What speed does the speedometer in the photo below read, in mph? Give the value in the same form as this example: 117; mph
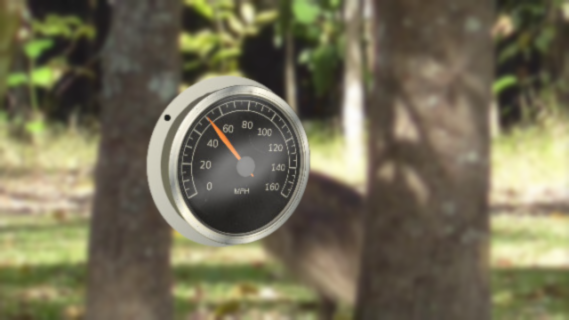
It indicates 50; mph
